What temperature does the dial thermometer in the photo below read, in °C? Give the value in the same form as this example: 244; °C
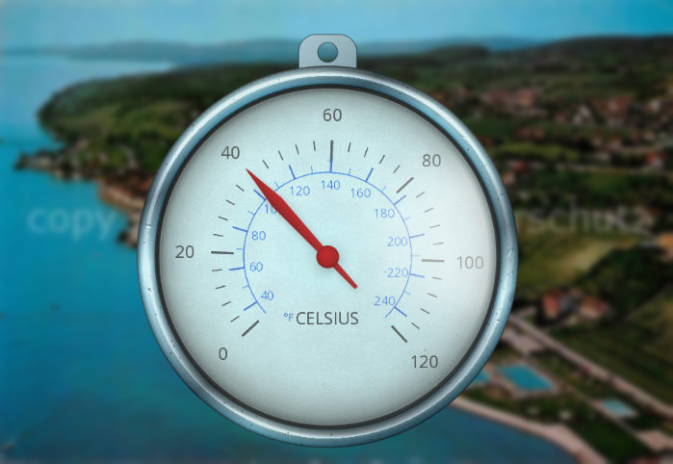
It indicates 40; °C
